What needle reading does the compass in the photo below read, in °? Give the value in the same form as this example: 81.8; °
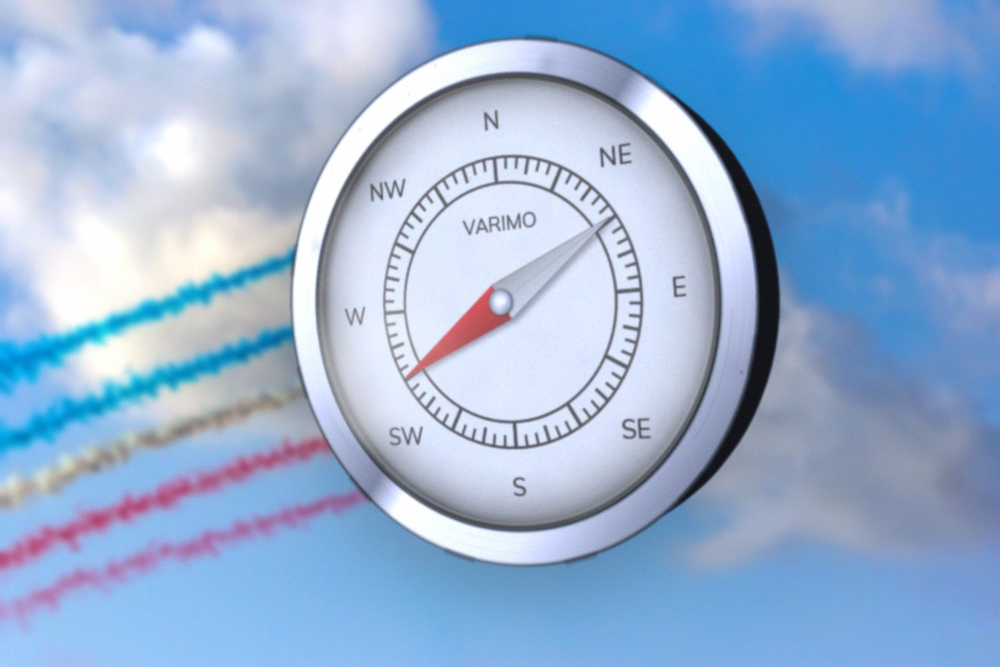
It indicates 240; °
